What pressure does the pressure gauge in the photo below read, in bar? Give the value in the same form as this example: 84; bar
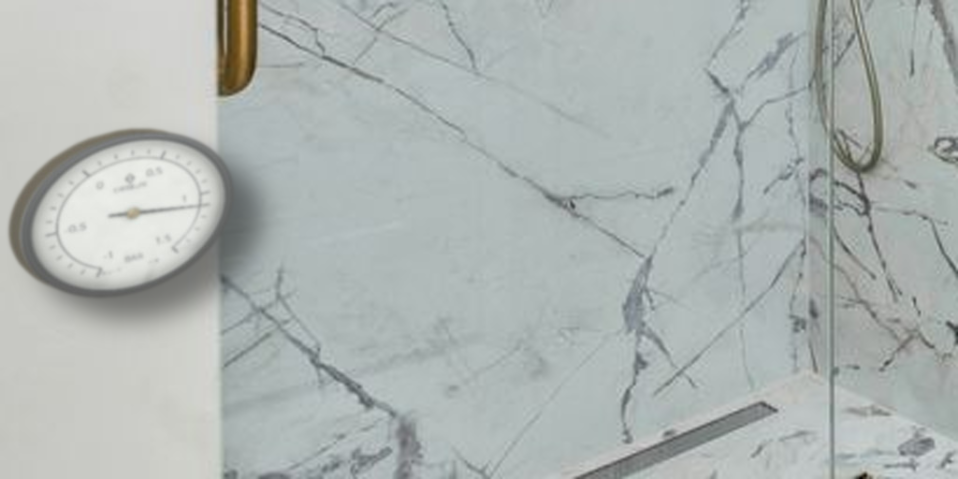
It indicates 1.1; bar
